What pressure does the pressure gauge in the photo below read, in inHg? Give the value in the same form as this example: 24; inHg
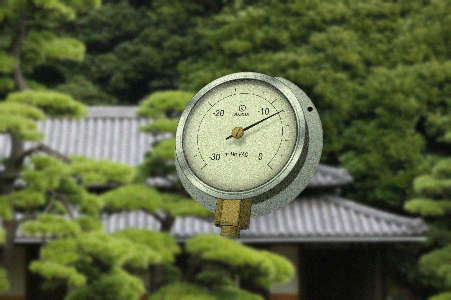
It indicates -8; inHg
